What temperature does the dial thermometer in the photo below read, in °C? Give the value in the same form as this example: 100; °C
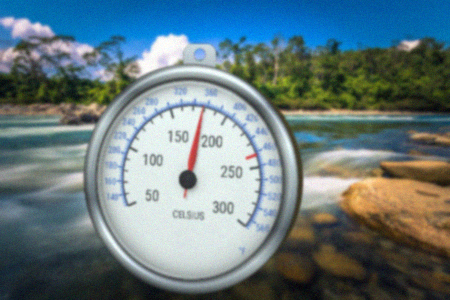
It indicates 180; °C
